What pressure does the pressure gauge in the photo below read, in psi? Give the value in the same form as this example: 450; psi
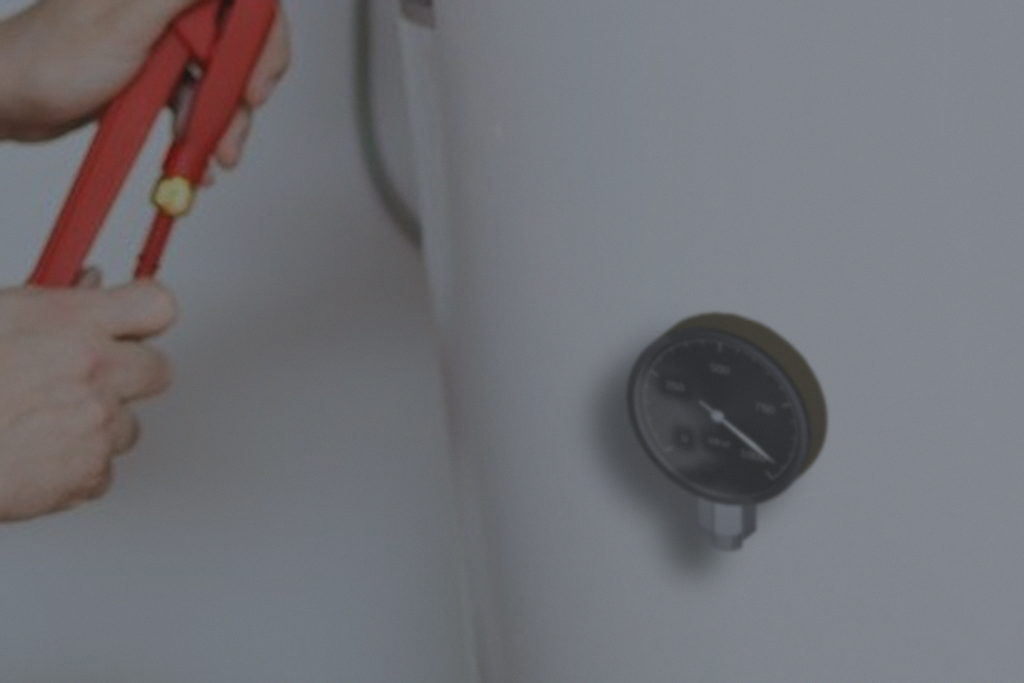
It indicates 950; psi
